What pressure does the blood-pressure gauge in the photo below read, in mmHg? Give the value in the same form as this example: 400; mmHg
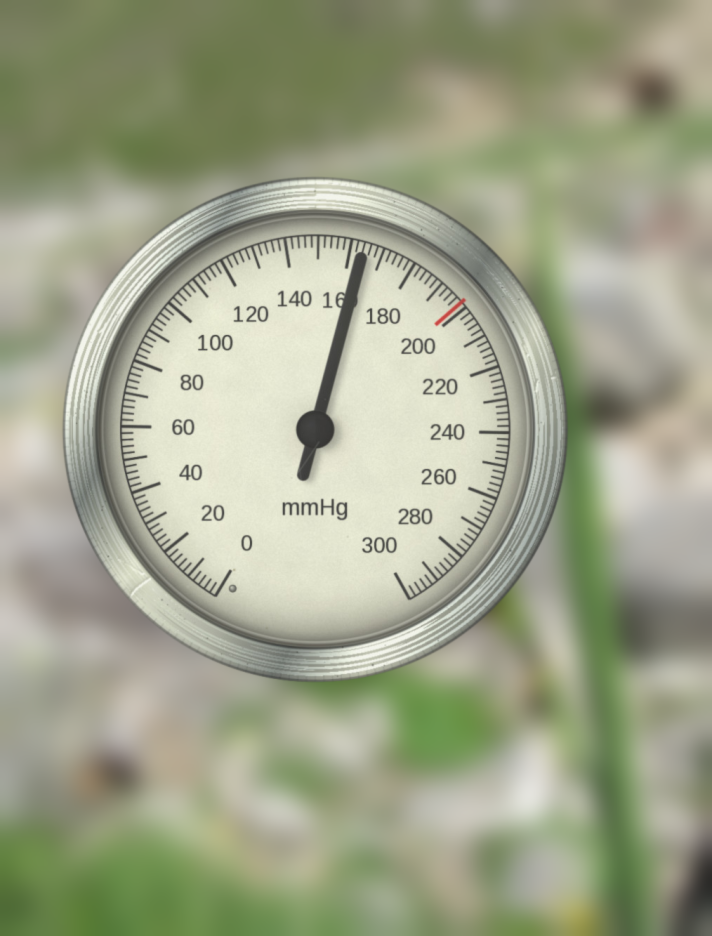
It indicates 164; mmHg
